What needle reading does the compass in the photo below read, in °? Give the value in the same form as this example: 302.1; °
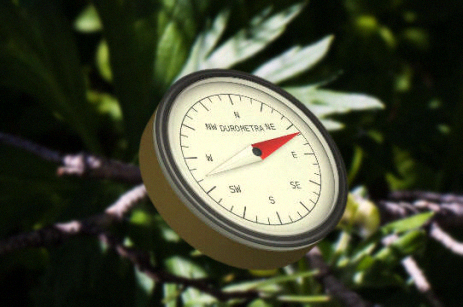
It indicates 70; °
